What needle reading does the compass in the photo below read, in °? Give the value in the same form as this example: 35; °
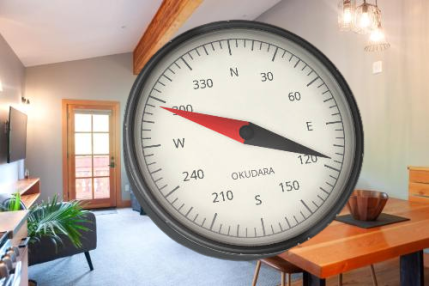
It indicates 295; °
